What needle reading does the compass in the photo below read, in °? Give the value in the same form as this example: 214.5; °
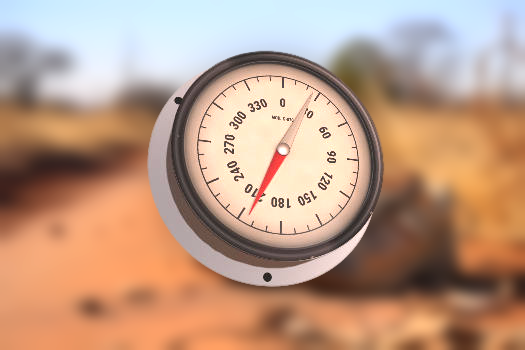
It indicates 205; °
